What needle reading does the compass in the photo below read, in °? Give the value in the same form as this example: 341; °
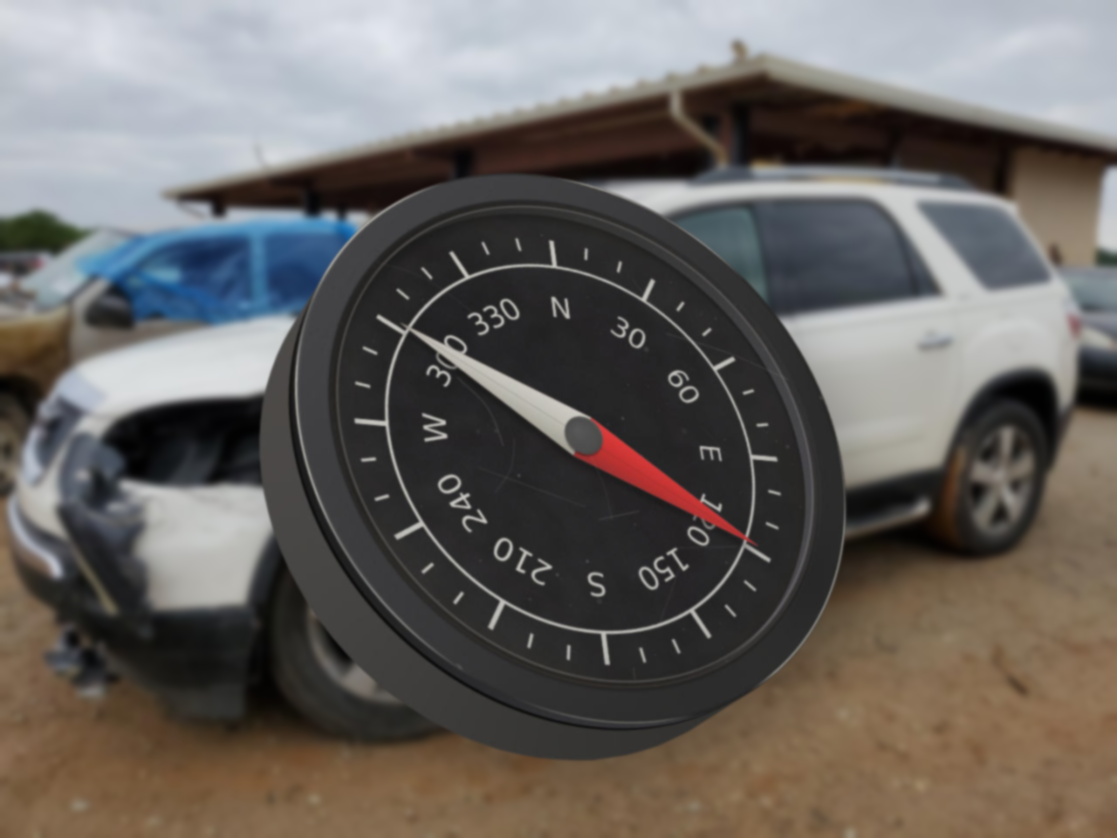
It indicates 120; °
